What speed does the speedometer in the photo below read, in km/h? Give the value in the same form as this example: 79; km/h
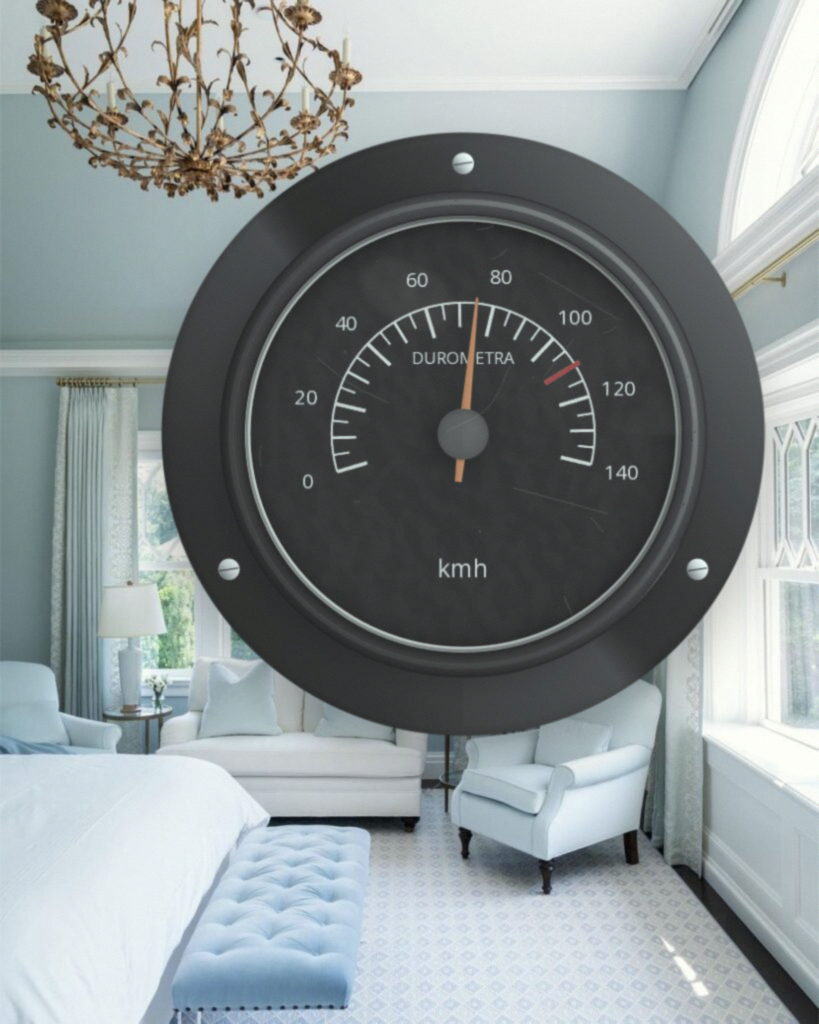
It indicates 75; km/h
